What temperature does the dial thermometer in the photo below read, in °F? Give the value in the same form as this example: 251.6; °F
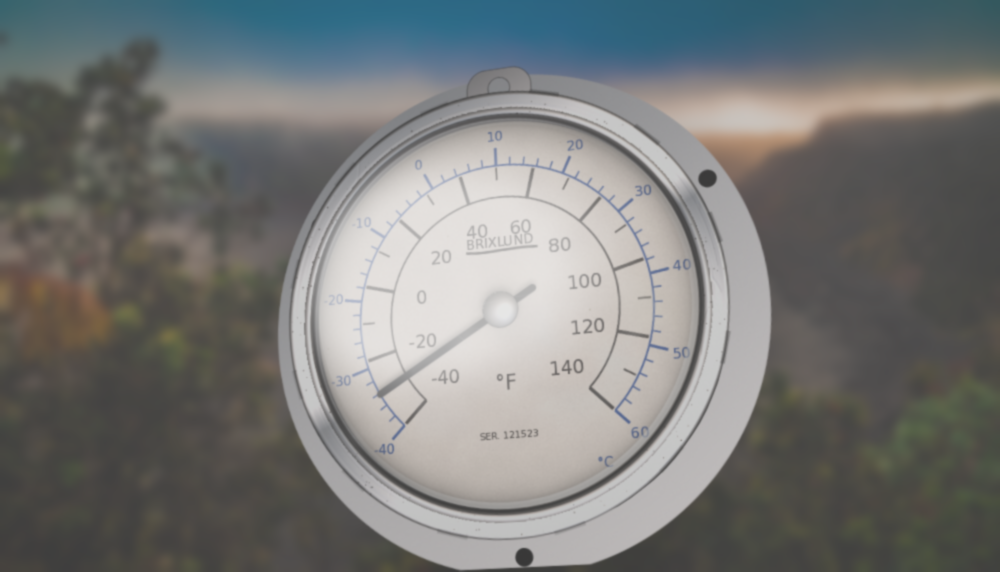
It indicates -30; °F
